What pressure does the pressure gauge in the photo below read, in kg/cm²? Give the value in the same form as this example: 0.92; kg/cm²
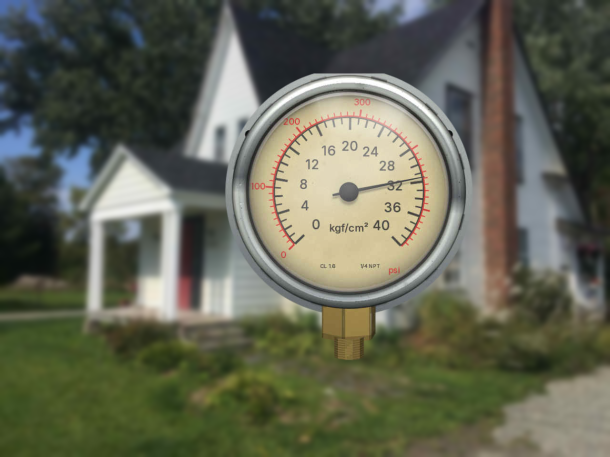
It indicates 31.5; kg/cm²
